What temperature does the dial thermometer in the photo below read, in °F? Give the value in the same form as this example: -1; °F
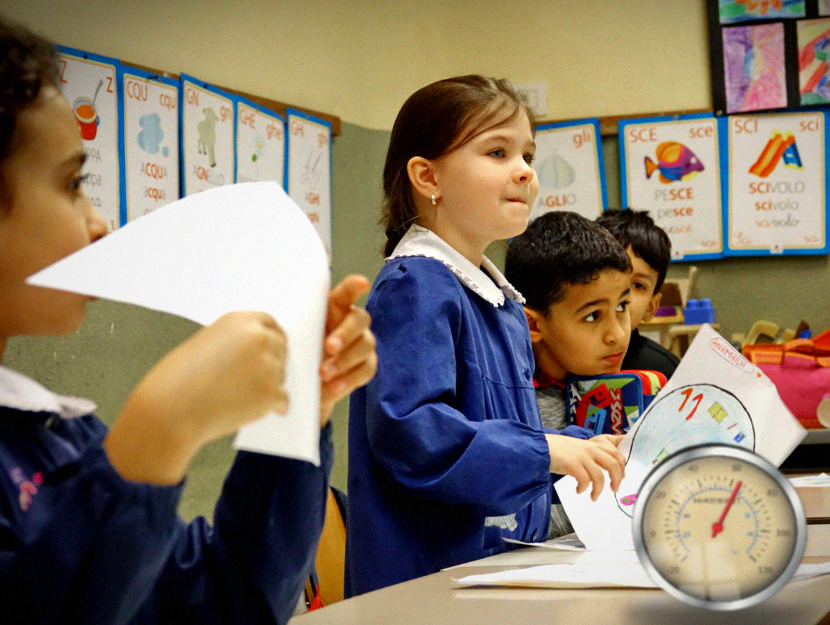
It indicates 64; °F
